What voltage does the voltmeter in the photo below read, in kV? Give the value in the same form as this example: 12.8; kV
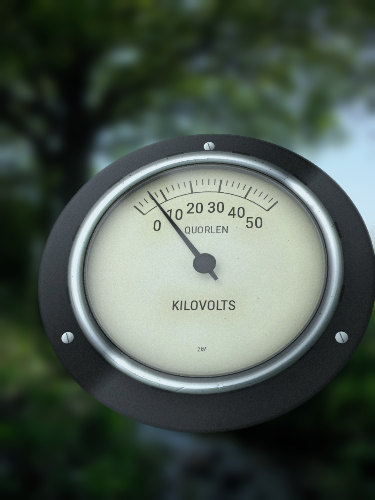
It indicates 6; kV
